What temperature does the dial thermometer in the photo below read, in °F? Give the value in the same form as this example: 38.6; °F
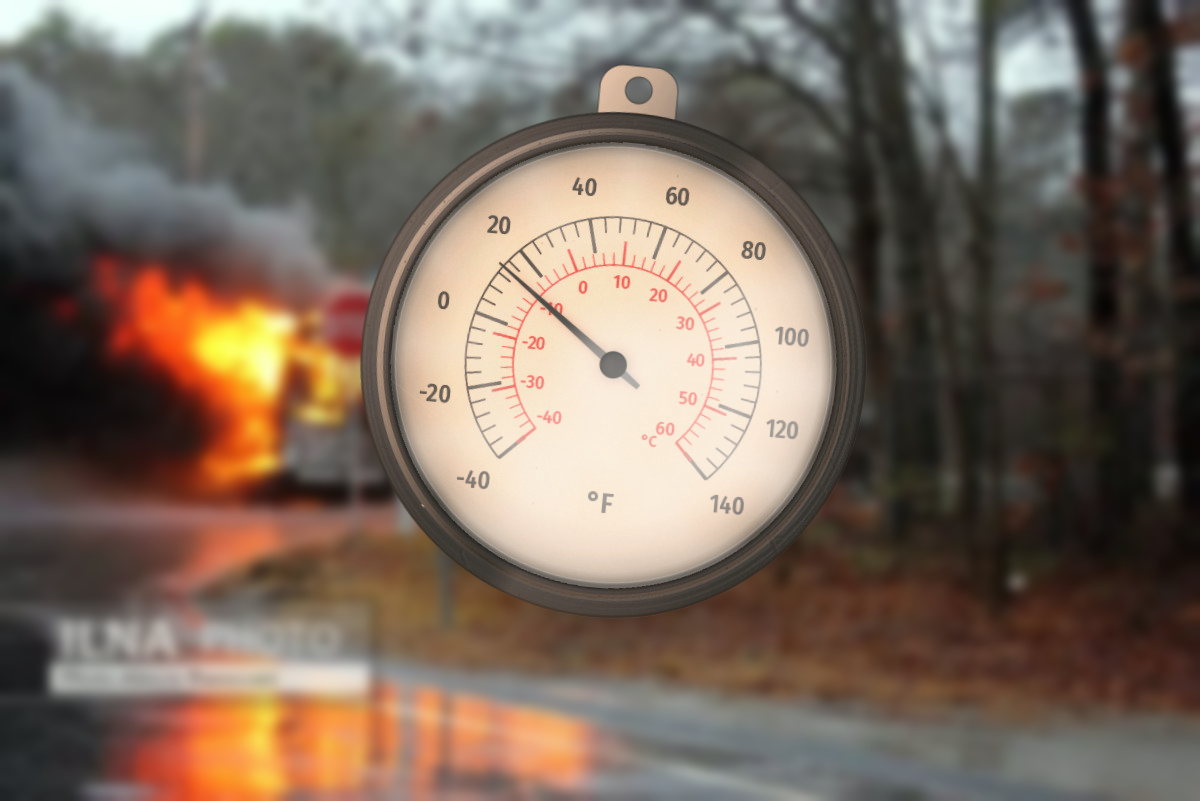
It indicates 14; °F
